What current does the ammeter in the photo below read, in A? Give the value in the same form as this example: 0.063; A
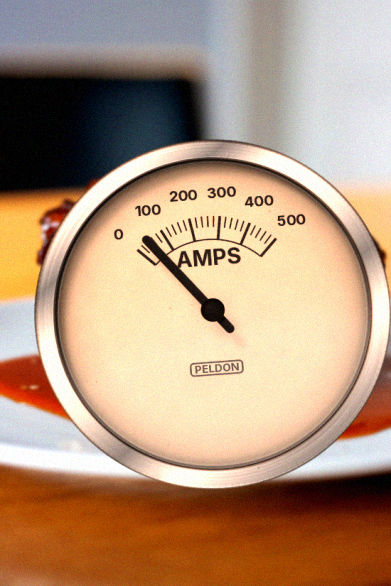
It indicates 40; A
